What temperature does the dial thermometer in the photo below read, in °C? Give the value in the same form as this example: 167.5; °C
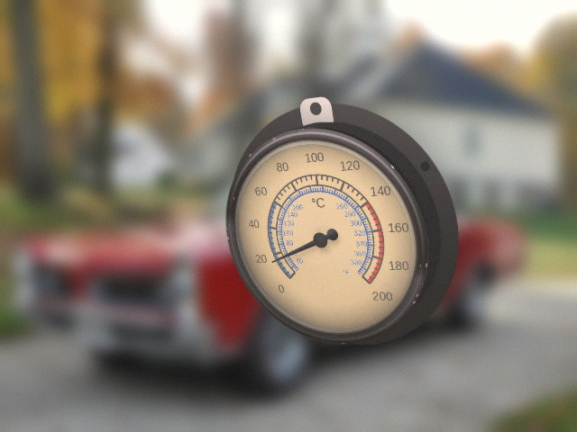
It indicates 16; °C
